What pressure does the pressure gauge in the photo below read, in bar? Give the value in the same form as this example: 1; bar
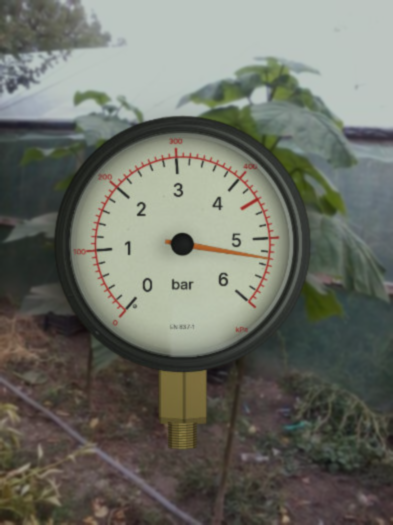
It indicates 5.3; bar
